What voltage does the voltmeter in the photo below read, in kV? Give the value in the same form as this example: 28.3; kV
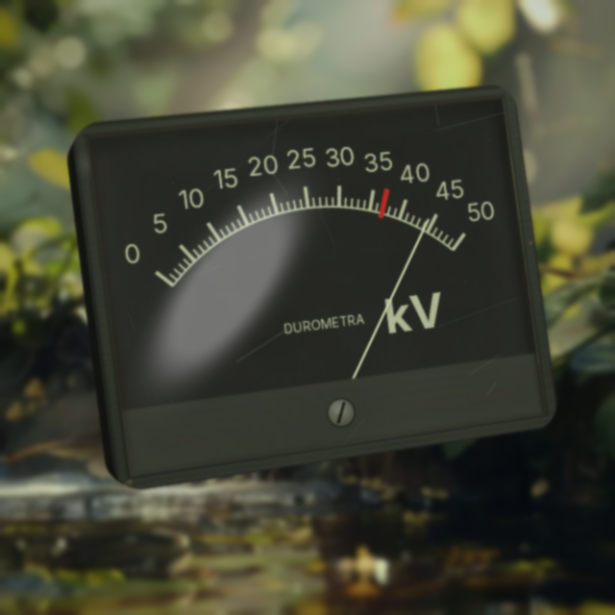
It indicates 44; kV
